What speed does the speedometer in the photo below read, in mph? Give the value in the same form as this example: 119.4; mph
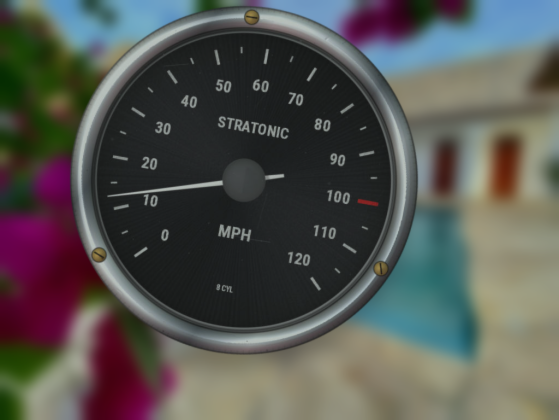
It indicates 12.5; mph
